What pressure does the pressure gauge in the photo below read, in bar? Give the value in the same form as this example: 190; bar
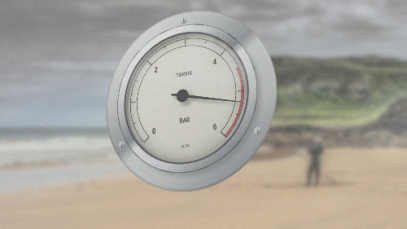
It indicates 5.25; bar
